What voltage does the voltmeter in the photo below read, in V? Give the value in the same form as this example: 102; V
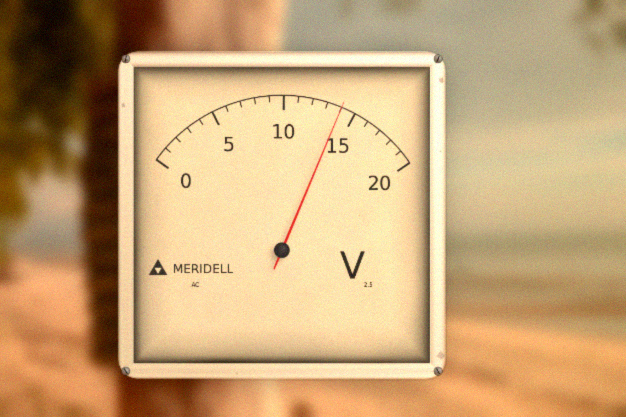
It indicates 14; V
